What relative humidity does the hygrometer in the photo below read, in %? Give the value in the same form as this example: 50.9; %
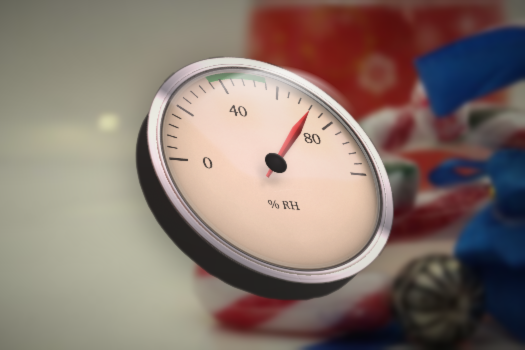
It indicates 72; %
